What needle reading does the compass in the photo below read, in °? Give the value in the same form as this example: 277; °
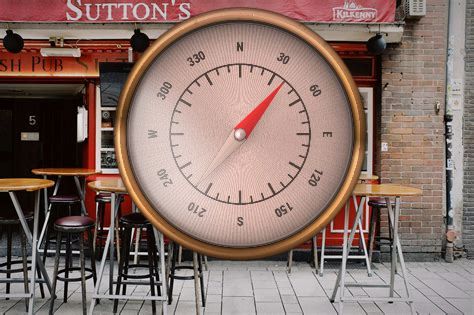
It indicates 40; °
